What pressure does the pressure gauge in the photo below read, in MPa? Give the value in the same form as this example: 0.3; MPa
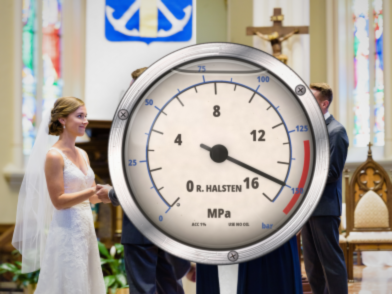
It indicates 15; MPa
